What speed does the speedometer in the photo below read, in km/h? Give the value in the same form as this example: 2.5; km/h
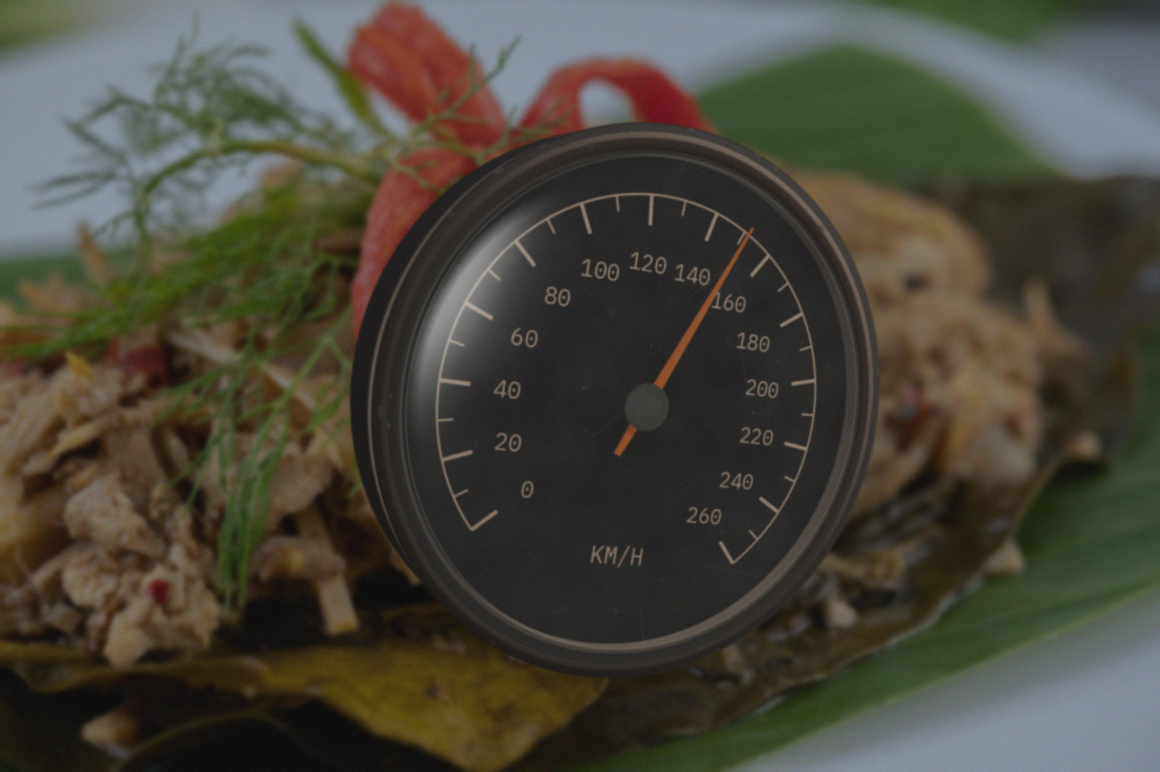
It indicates 150; km/h
